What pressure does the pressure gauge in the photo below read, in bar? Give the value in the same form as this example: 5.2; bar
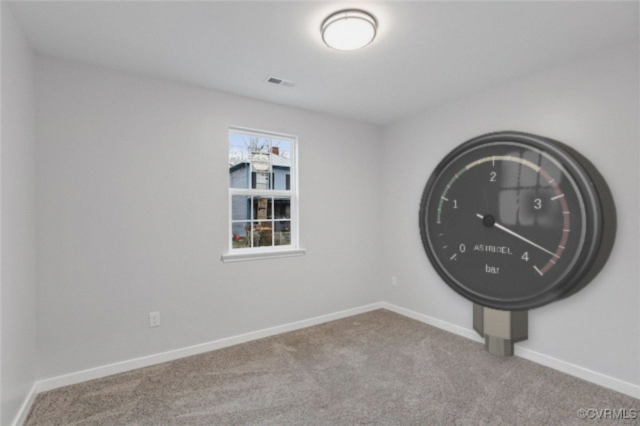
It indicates 3.7; bar
